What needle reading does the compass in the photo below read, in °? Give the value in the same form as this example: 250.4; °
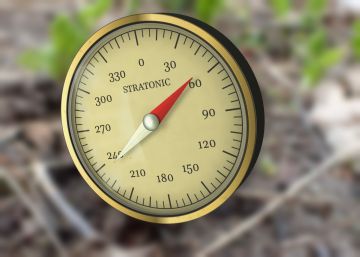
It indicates 55; °
